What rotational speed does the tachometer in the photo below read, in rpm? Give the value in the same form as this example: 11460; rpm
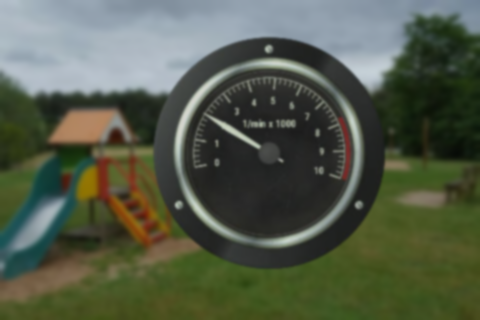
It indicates 2000; rpm
